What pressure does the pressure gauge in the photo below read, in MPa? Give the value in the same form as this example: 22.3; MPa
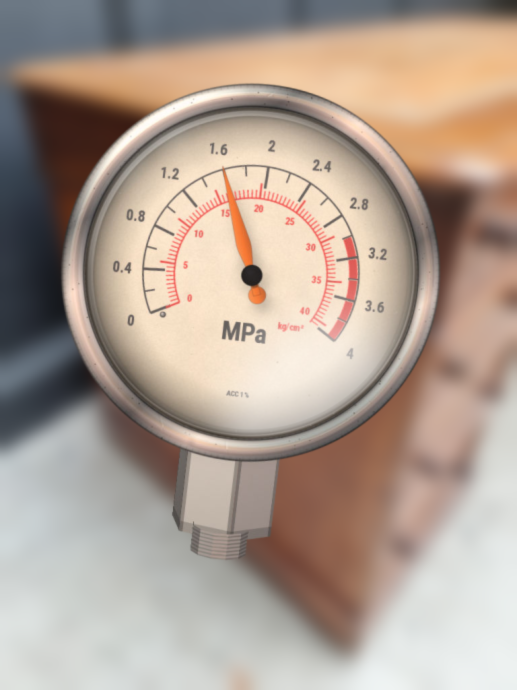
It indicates 1.6; MPa
